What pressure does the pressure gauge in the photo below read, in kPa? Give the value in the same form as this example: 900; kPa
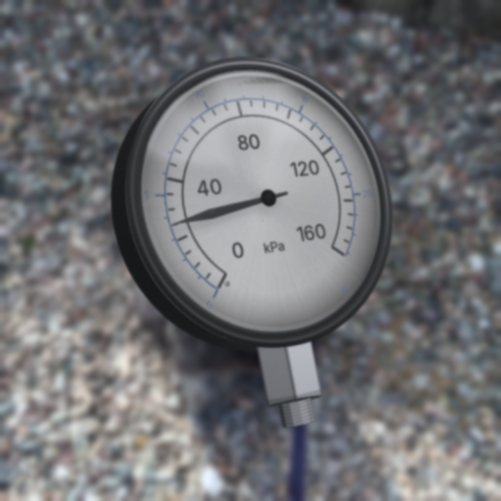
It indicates 25; kPa
